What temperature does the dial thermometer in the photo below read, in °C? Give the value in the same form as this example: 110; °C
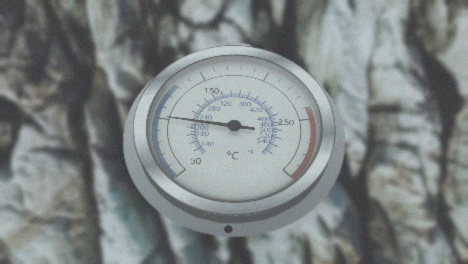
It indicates 100; °C
